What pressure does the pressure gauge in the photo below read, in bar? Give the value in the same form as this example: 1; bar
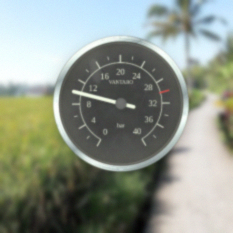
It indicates 10; bar
